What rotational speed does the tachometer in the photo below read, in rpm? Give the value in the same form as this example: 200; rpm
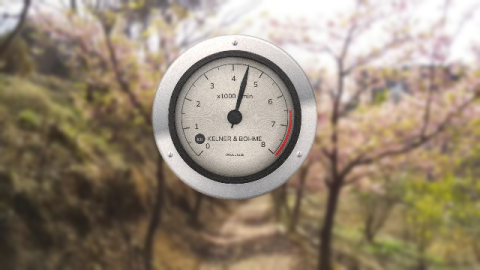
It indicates 4500; rpm
